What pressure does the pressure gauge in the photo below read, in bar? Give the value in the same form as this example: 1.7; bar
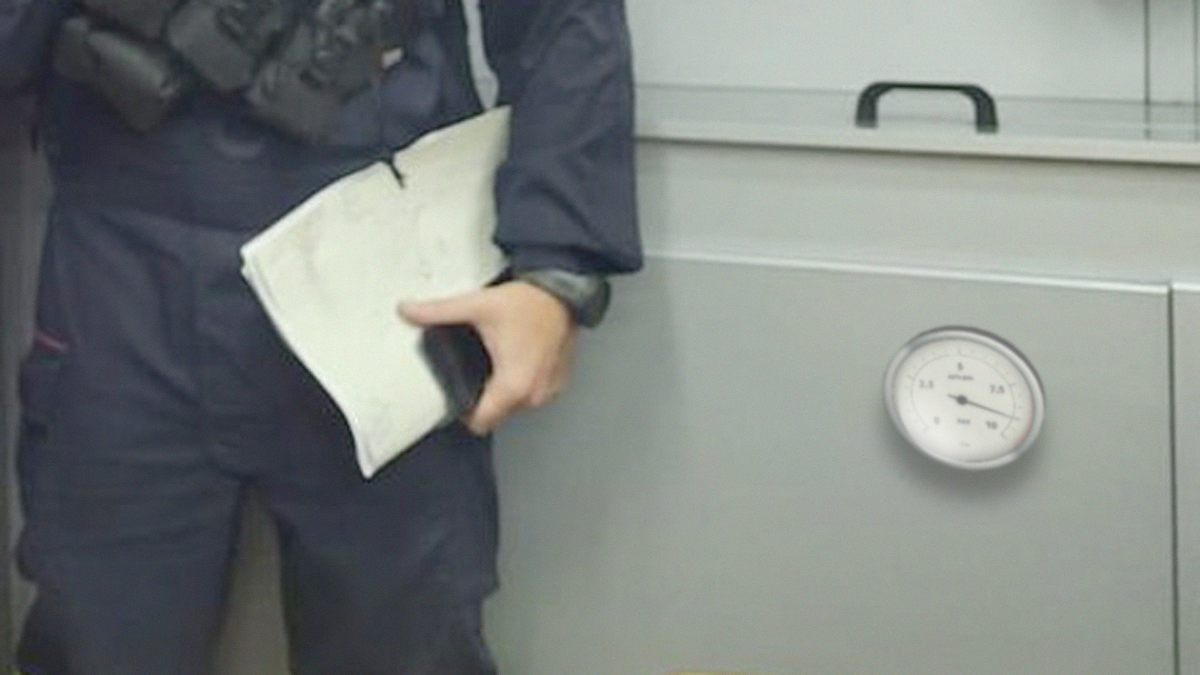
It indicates 9; bar
